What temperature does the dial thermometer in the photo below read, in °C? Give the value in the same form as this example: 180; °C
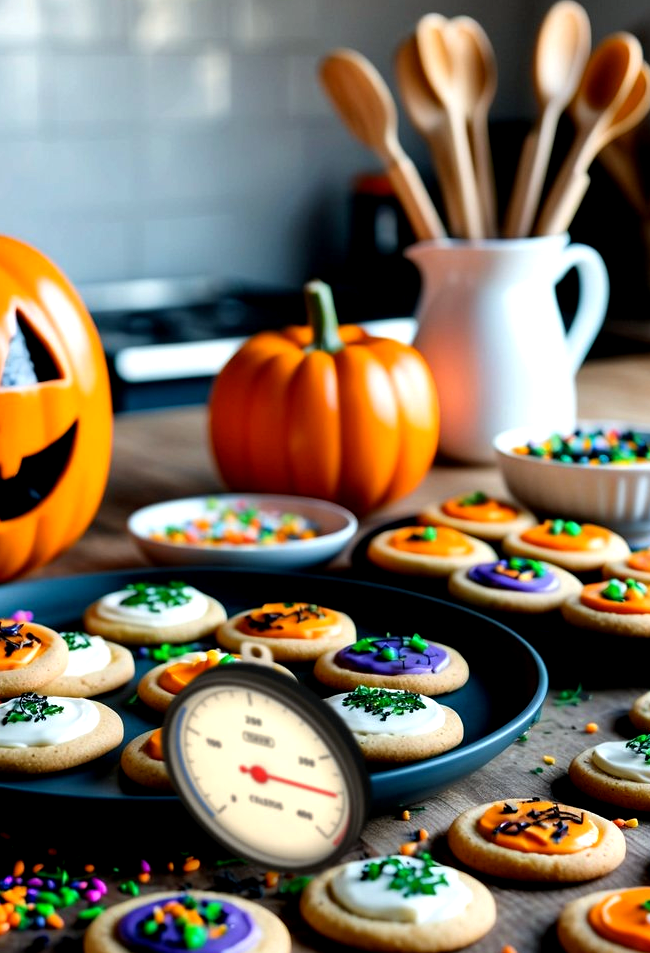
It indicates 340; °C
